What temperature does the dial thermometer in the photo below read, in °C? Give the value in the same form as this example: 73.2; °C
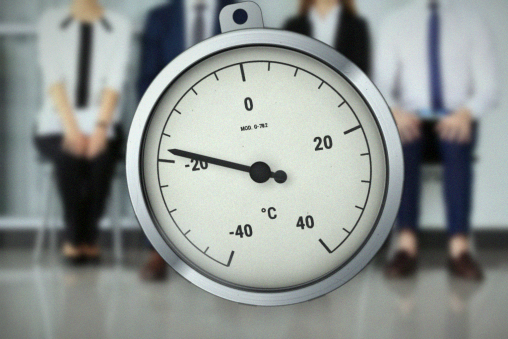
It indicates -18; °C
